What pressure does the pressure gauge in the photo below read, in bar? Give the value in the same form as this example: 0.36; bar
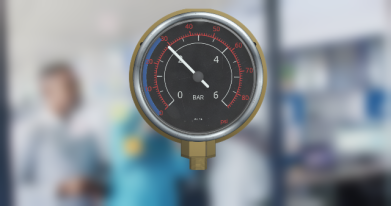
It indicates 2; bar
